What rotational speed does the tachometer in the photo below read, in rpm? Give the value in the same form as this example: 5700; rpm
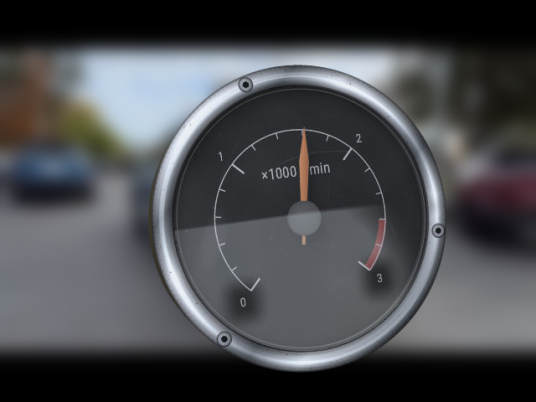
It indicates 1600; rpm
